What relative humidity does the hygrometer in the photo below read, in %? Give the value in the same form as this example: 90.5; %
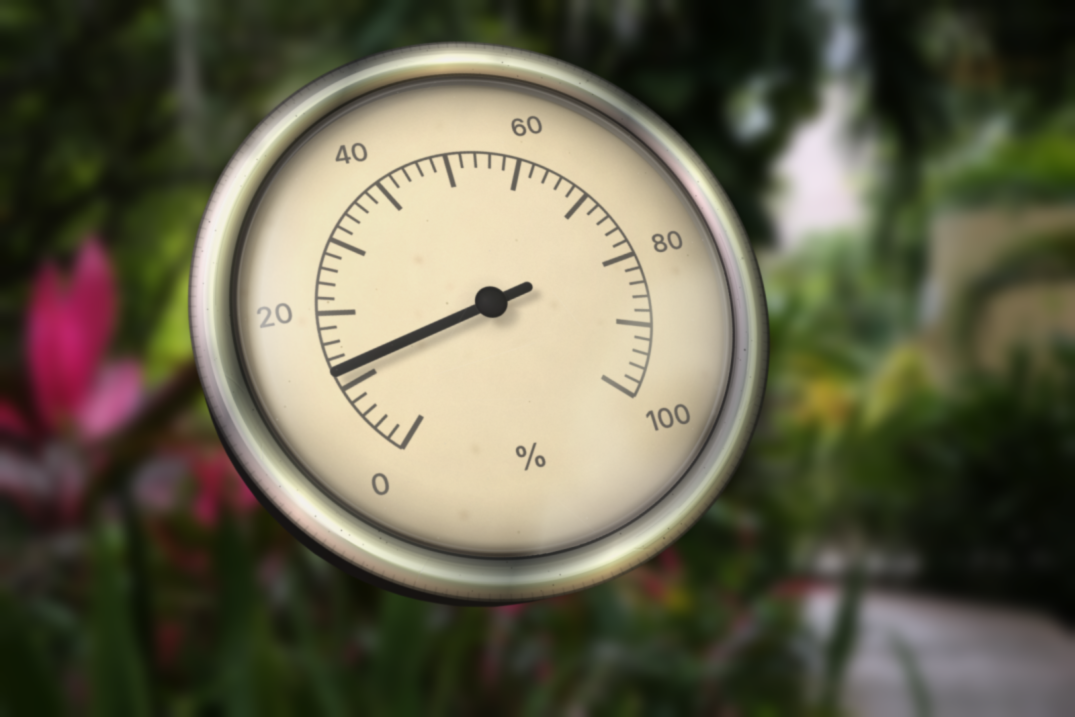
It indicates 12; %
